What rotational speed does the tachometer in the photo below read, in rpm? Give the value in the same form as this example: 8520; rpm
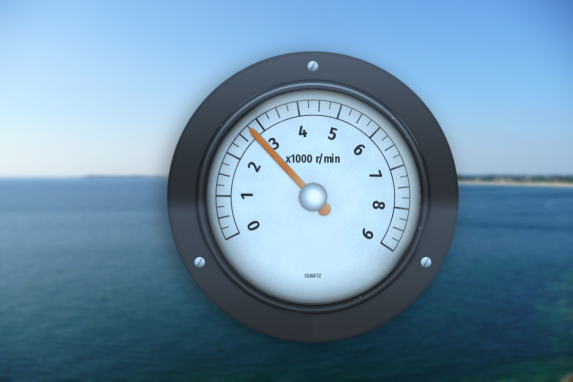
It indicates 2750; rpm
